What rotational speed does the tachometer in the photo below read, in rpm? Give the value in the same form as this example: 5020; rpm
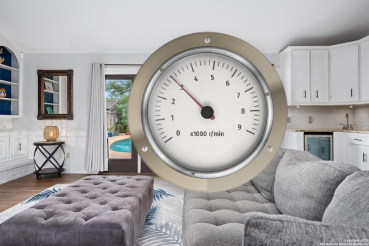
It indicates 3000; rpm
